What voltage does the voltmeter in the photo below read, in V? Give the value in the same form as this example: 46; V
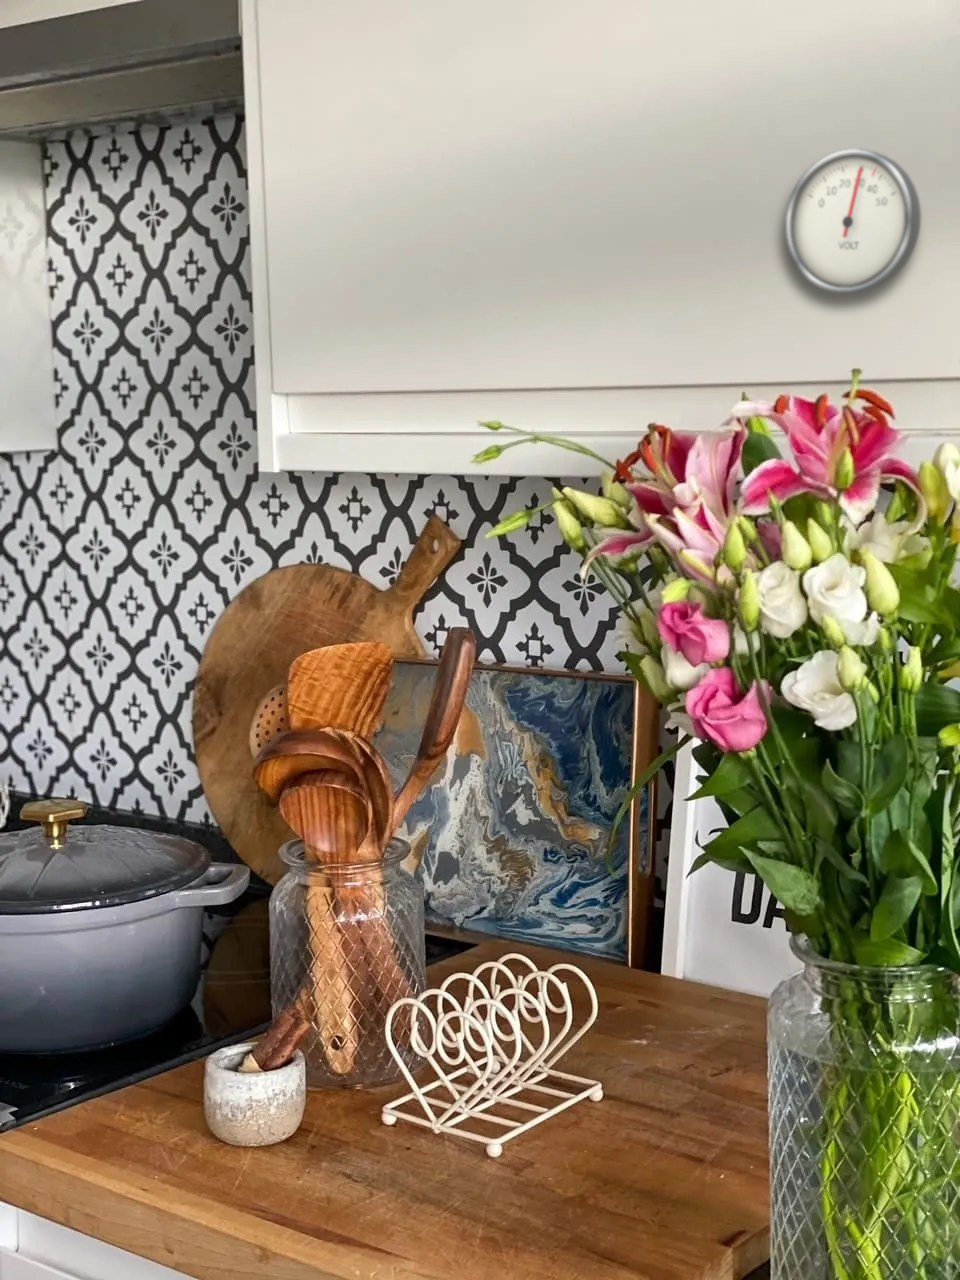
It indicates 30; V
